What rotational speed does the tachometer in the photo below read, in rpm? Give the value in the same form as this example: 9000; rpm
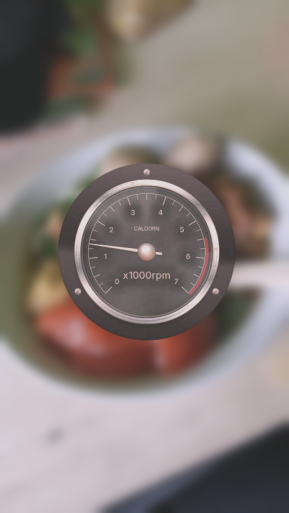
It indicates 1375; rpm
